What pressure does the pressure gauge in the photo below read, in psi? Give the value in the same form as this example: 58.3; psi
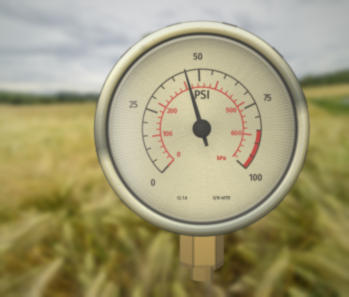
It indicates 45; psi
